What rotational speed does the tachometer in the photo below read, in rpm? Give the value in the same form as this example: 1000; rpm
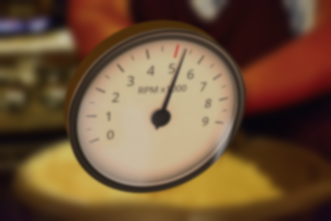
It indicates 5250; rpm
